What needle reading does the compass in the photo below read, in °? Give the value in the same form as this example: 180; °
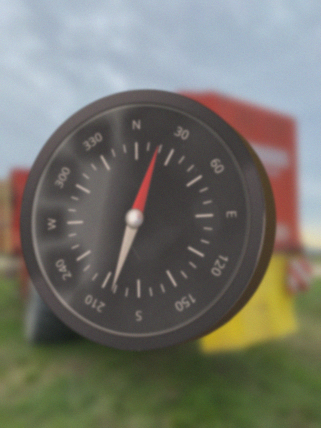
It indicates 20; °
